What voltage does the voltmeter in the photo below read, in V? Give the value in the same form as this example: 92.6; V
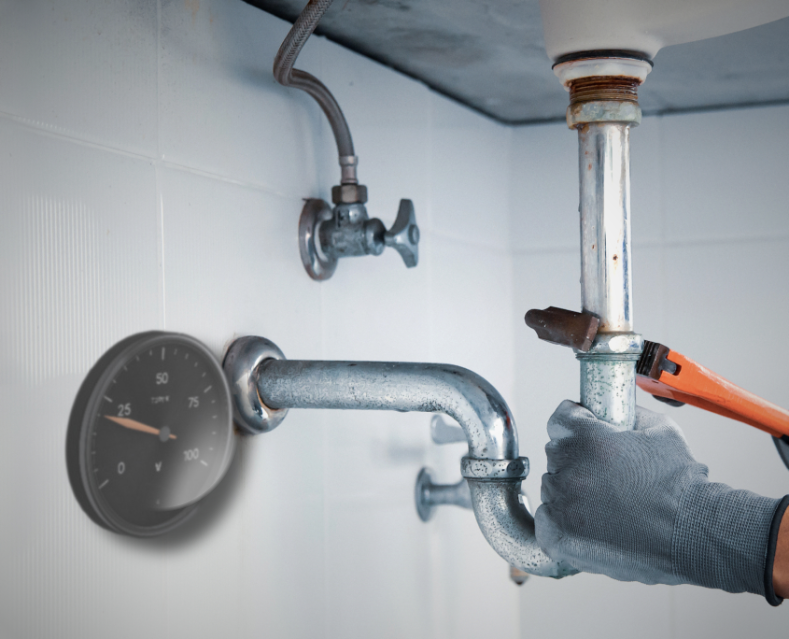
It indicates 20; V
